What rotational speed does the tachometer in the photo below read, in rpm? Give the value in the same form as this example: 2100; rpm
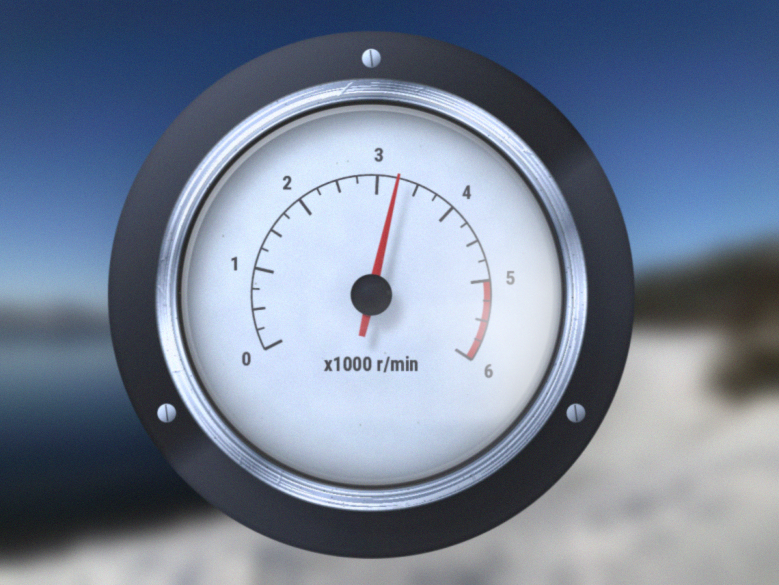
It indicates 3250; rpm
